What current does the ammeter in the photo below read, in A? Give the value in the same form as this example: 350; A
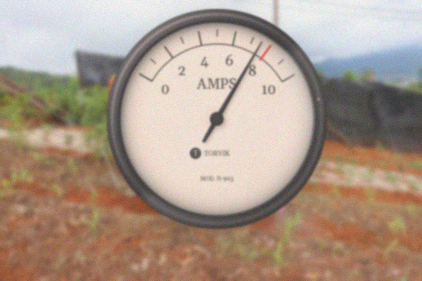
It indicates 7.5; A
